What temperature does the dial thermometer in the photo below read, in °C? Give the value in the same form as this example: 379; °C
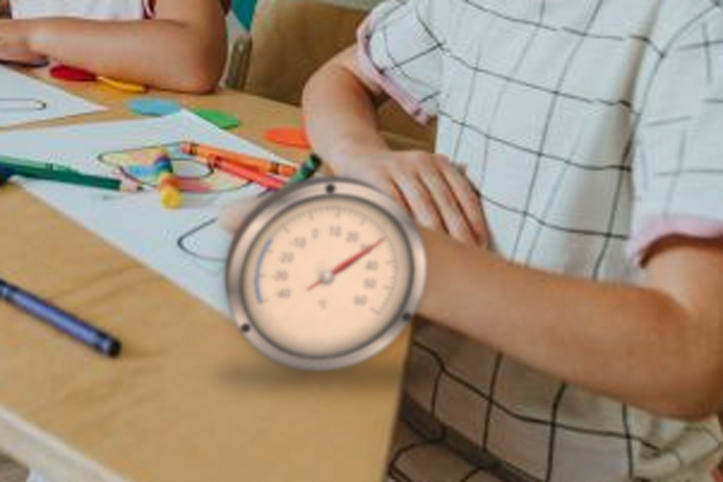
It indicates 30; °C
